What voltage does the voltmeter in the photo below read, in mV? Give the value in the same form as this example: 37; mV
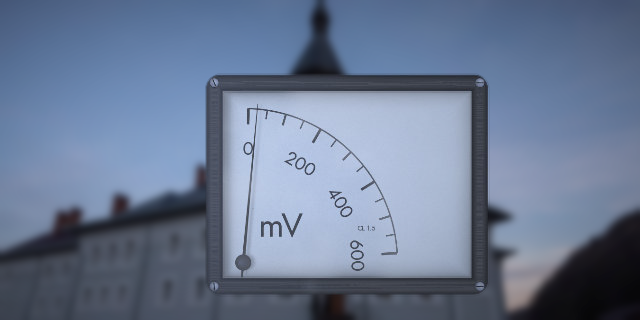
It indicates 25; mV
